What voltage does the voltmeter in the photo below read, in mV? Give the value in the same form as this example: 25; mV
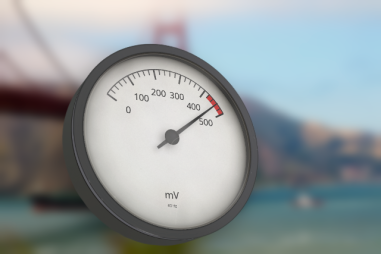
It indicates 460; mV
